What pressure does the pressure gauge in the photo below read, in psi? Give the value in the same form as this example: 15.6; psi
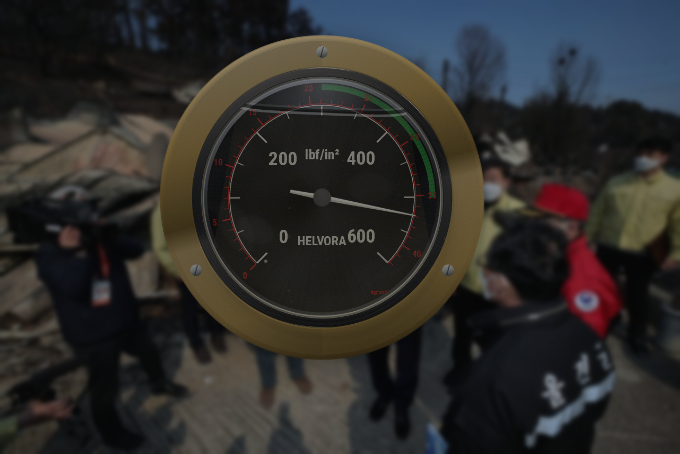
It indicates 525; psi
